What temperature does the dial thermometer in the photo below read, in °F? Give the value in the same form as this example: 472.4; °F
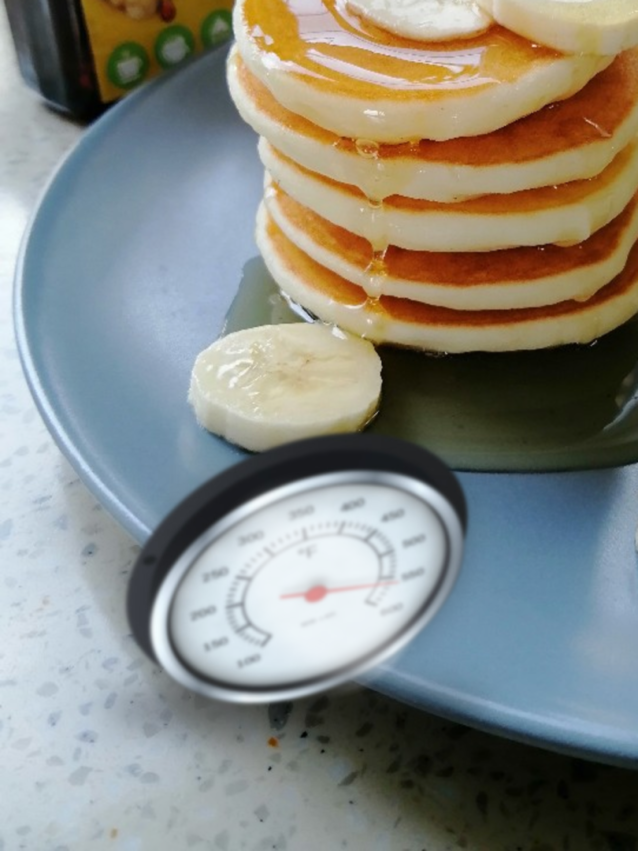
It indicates 550; °F
